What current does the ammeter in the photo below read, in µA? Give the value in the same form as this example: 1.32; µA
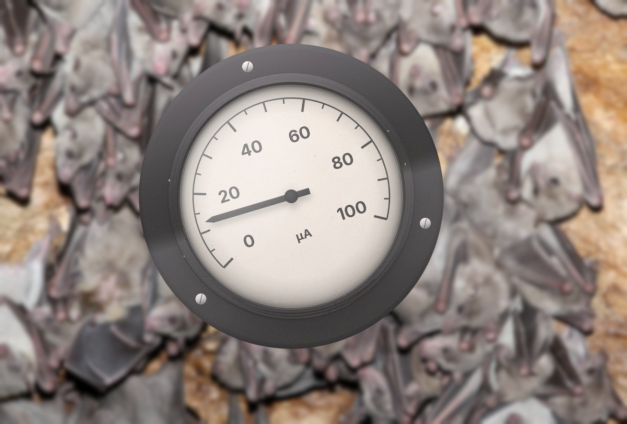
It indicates 12.5; µA
